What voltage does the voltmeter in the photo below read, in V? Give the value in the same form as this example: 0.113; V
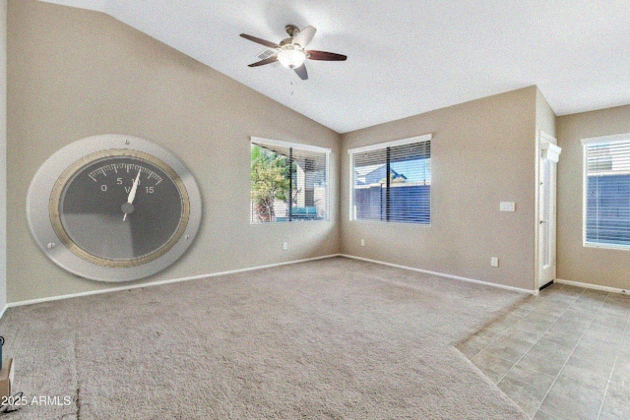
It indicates 10; V
